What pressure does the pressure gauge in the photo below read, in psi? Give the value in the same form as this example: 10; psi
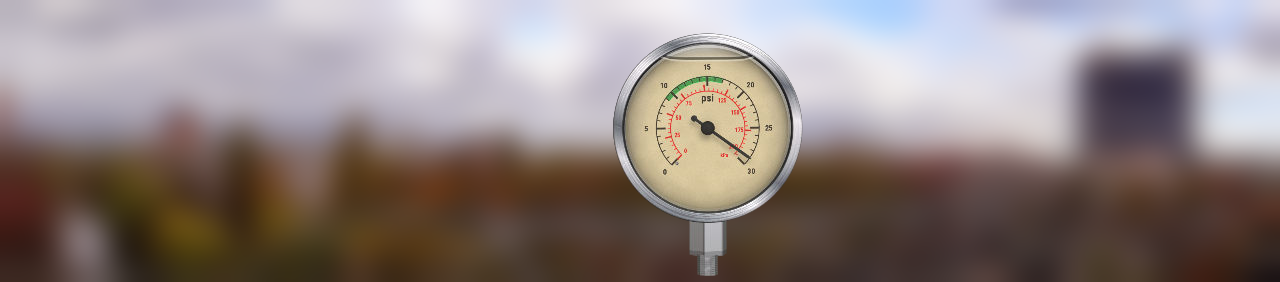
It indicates 29; psi
